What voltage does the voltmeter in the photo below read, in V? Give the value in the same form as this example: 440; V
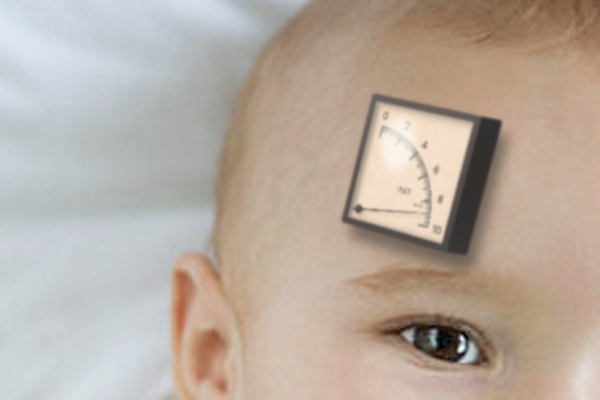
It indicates 9; V
